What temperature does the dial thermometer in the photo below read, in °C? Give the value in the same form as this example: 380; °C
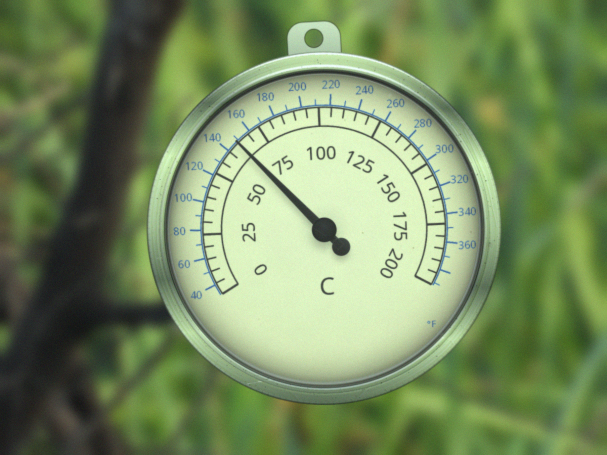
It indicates 65; °C
